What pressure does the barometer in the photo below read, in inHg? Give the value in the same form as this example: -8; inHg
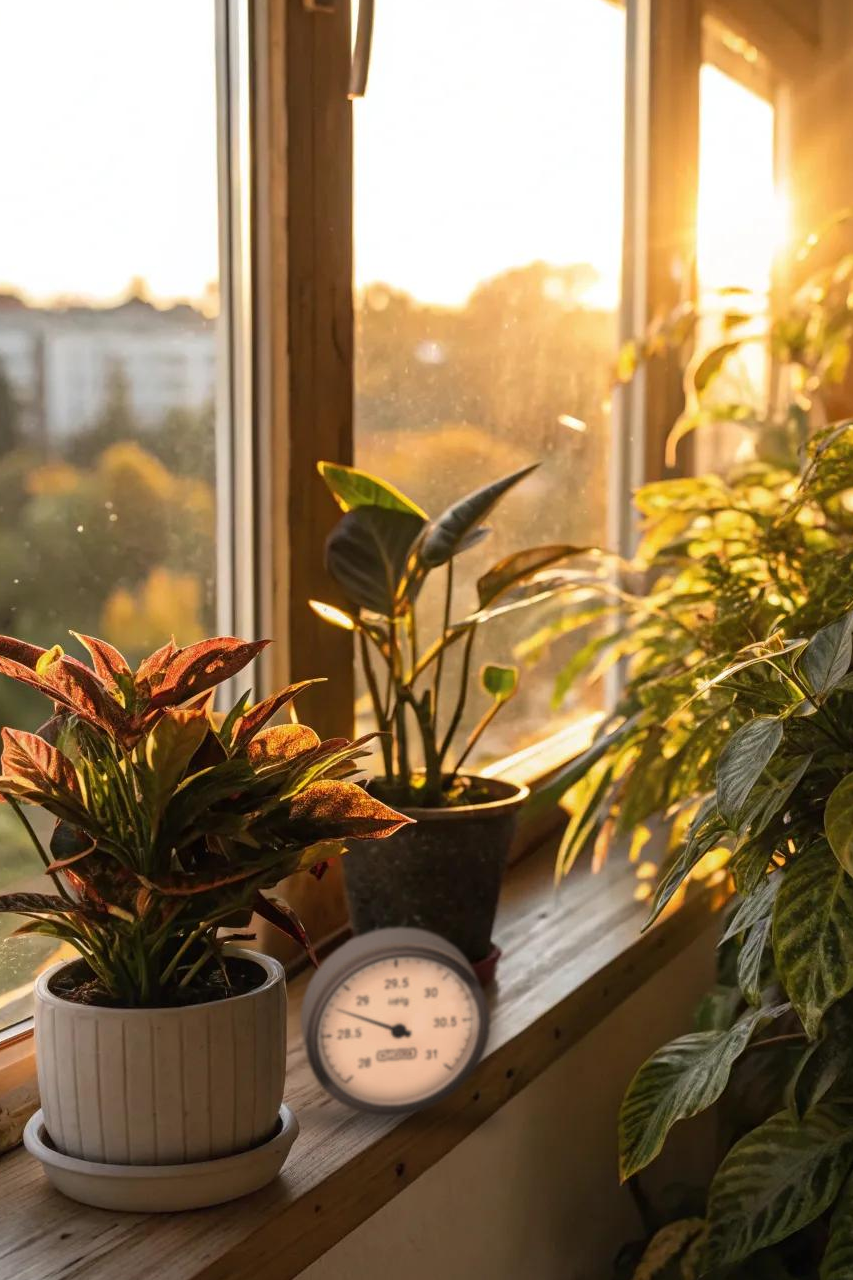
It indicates 28.8; inHg
